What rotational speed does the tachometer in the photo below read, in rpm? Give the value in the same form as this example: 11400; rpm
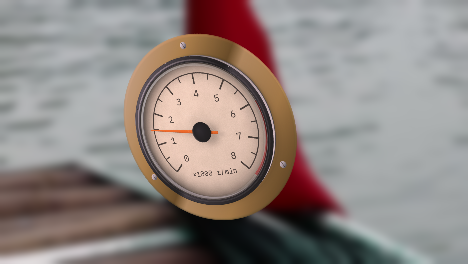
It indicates 1500; rpm
